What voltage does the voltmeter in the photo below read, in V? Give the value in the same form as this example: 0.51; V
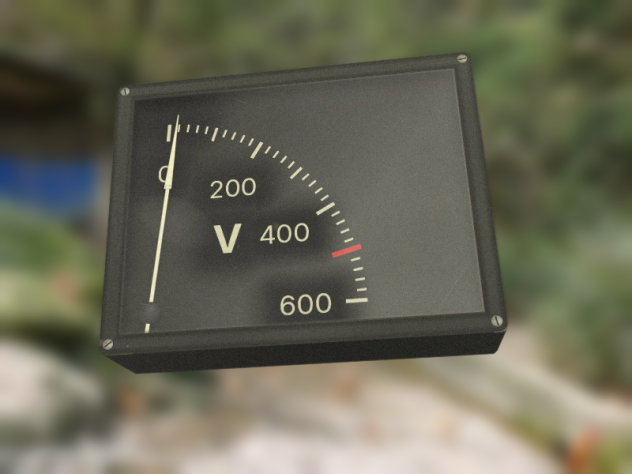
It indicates 20; V
